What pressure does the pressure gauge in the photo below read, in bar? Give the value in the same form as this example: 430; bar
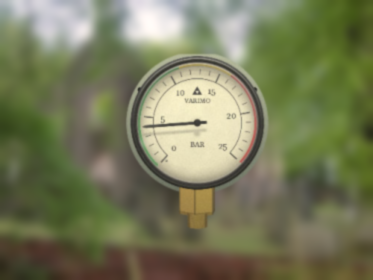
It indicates 4; bar
